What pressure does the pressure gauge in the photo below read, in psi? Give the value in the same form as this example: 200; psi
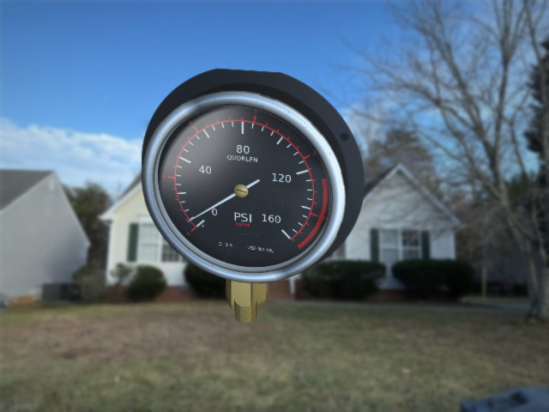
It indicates 5; psi
